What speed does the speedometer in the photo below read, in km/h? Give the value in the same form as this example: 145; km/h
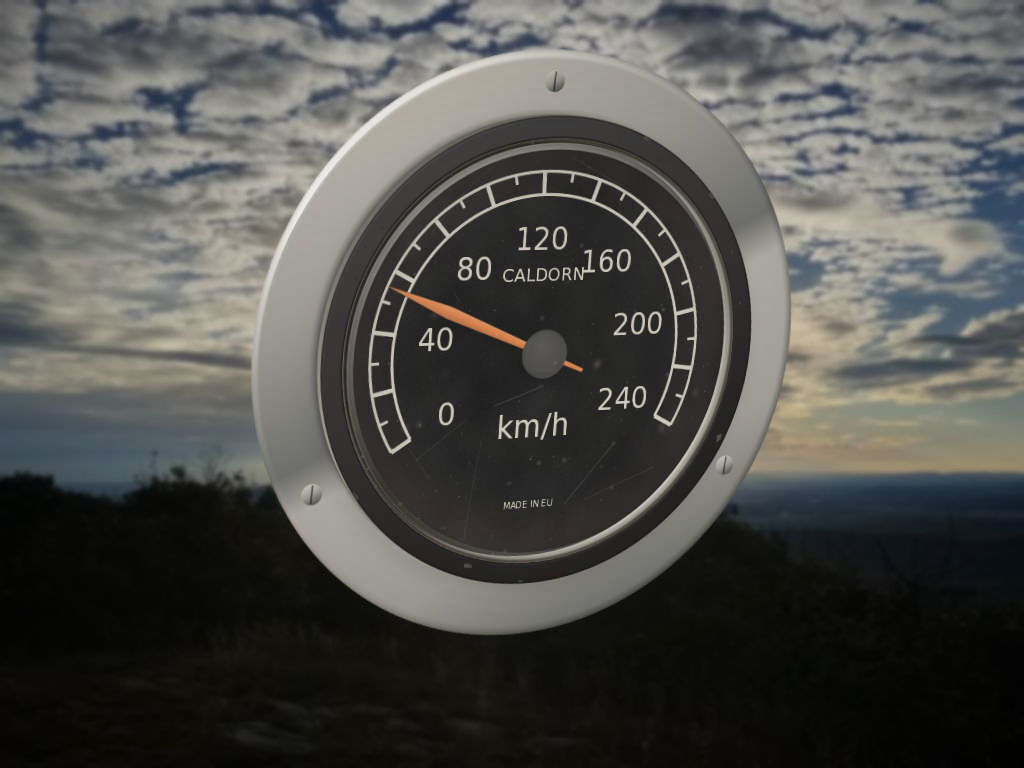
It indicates 55; km/h
